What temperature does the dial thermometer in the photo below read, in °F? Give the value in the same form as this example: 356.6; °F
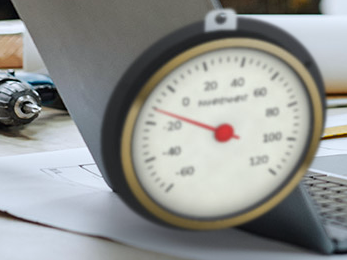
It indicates -12; °F
